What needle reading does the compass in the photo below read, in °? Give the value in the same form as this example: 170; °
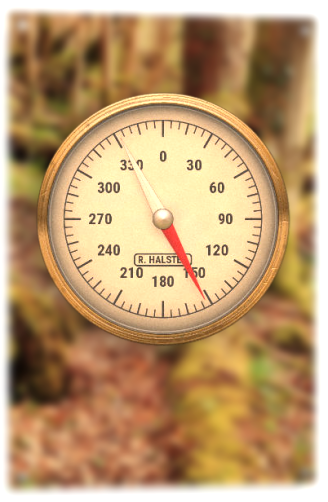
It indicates 152.5; °
